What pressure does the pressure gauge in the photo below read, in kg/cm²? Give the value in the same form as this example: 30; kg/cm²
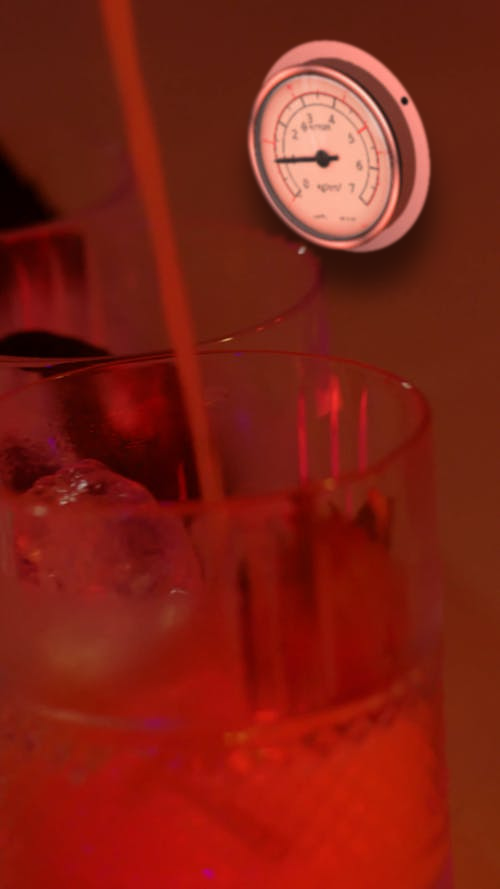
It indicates 1; kg/cm²
